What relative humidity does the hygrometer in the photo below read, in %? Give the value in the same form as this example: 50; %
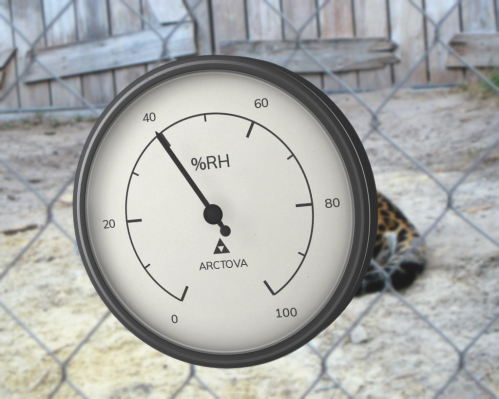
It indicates 40; %
